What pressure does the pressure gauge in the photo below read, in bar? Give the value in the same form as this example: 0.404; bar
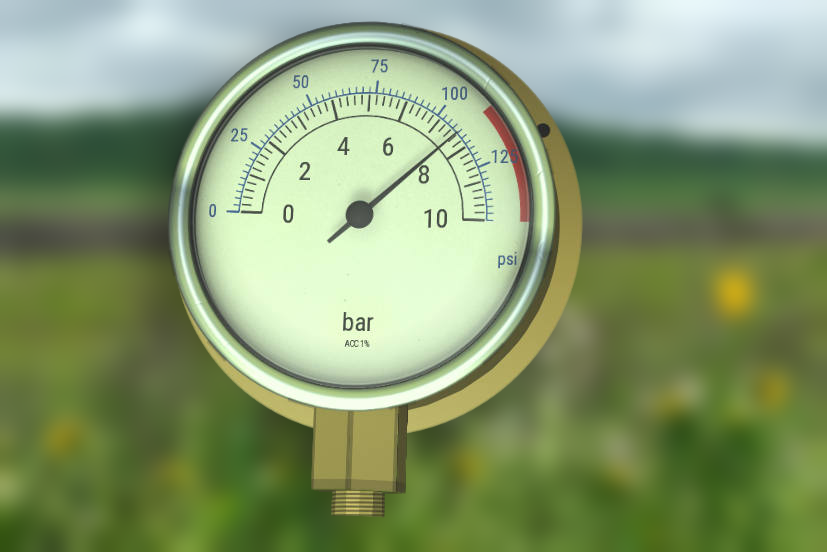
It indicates 7.6; bar
